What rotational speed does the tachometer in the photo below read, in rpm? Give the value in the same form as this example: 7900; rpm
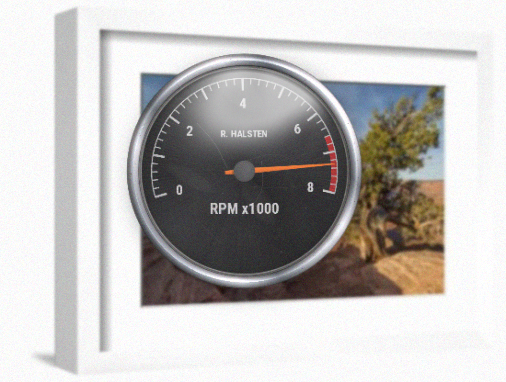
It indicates 7300; rpm
